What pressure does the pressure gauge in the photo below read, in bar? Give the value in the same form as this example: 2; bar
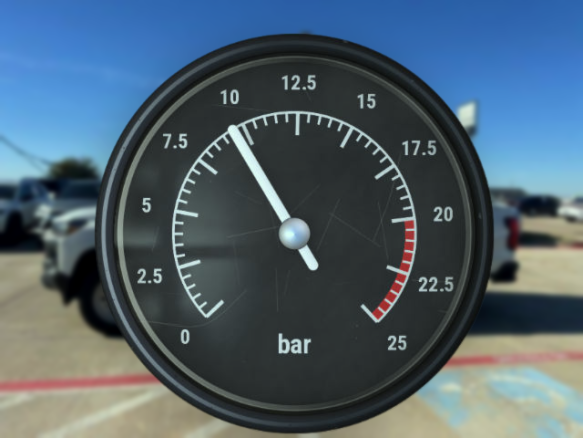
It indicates 9.5; bar
